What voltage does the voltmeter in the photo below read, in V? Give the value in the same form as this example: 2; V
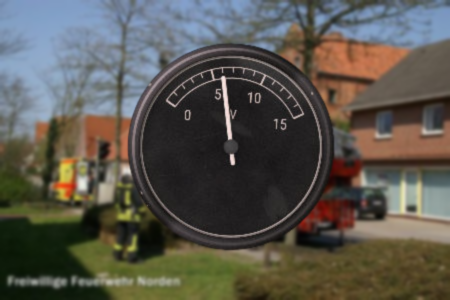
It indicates 6; V
